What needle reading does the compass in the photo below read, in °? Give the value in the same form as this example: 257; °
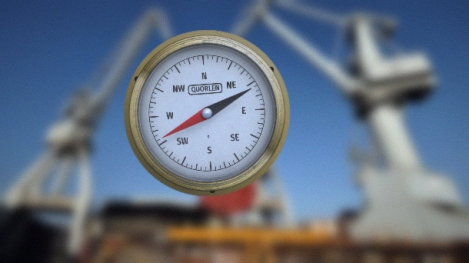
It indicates 245; °
